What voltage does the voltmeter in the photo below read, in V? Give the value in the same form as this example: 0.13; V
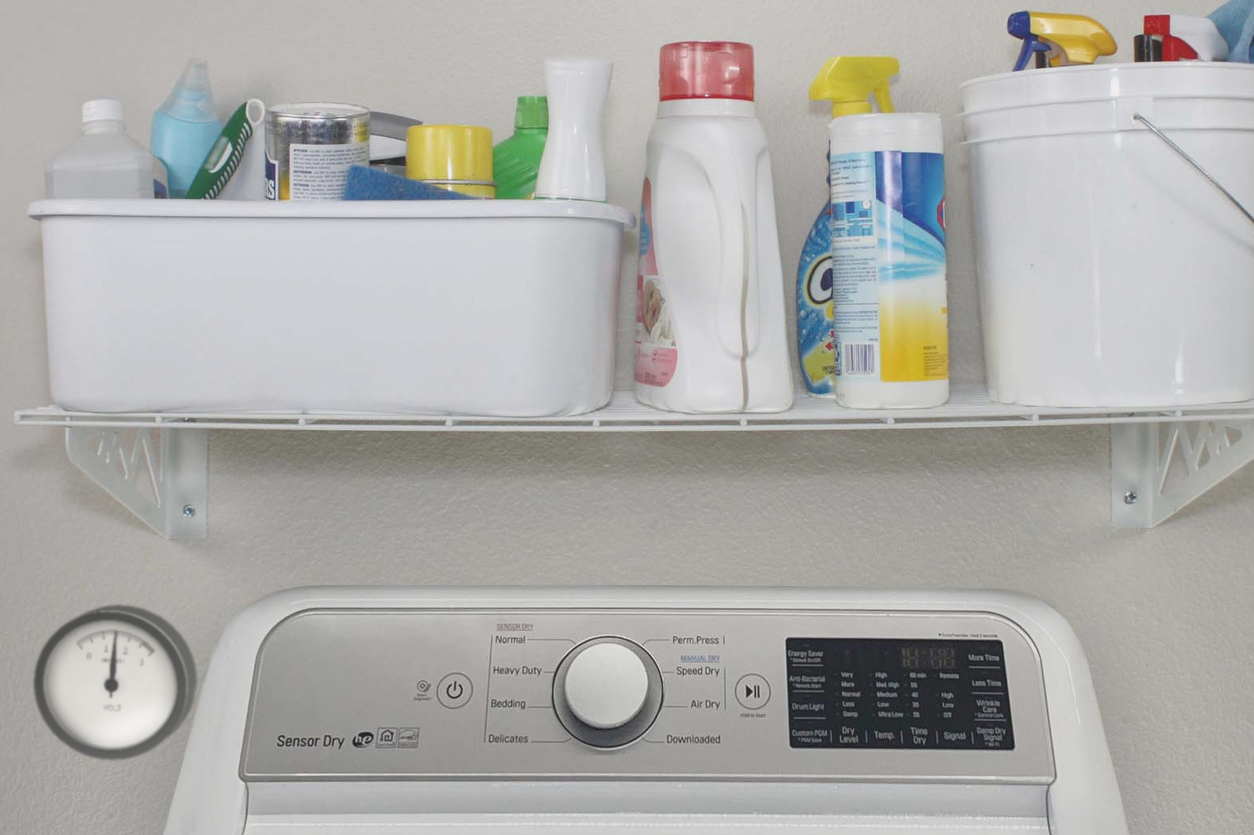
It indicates 1.5; V
